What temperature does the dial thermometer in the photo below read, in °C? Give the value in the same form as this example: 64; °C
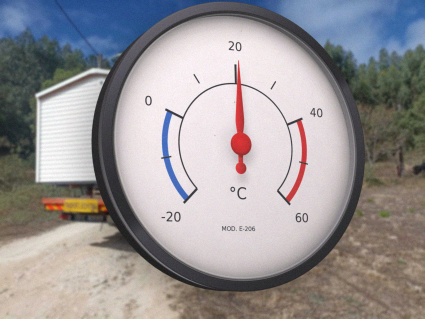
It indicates 20; °C
